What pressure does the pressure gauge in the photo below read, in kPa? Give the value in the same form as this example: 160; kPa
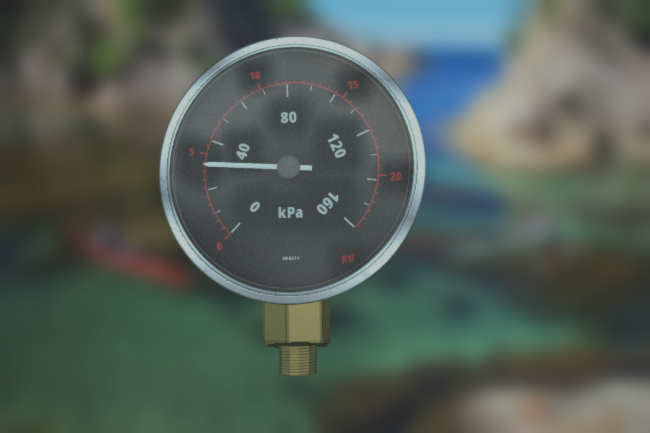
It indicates 30; kPa
